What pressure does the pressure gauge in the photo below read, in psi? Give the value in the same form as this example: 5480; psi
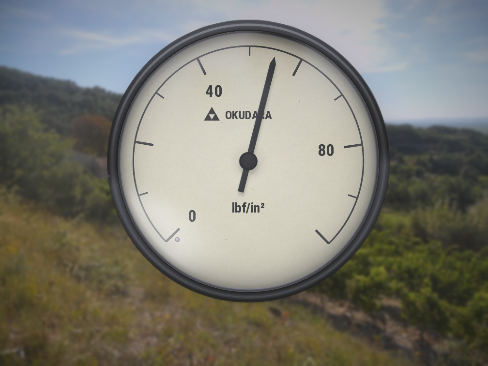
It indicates 55; psi
